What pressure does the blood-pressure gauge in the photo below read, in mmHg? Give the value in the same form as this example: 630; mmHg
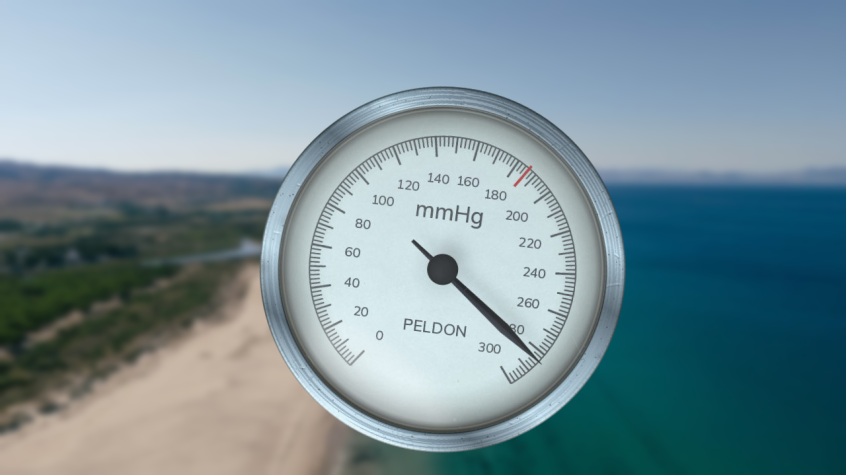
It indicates 284; mmHg
